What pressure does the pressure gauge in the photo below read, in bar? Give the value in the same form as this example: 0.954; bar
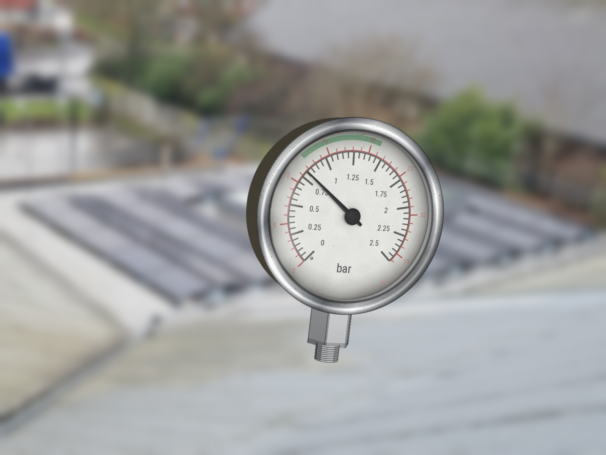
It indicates 0.8; bar
